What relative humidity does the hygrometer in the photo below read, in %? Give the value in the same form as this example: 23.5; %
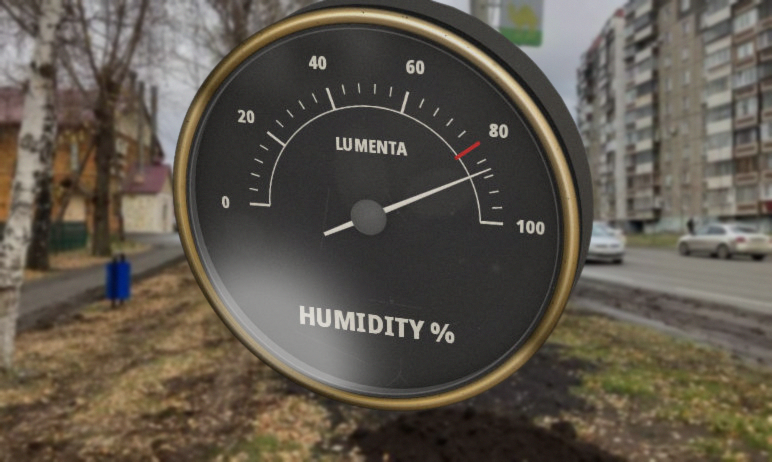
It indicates 86; %
